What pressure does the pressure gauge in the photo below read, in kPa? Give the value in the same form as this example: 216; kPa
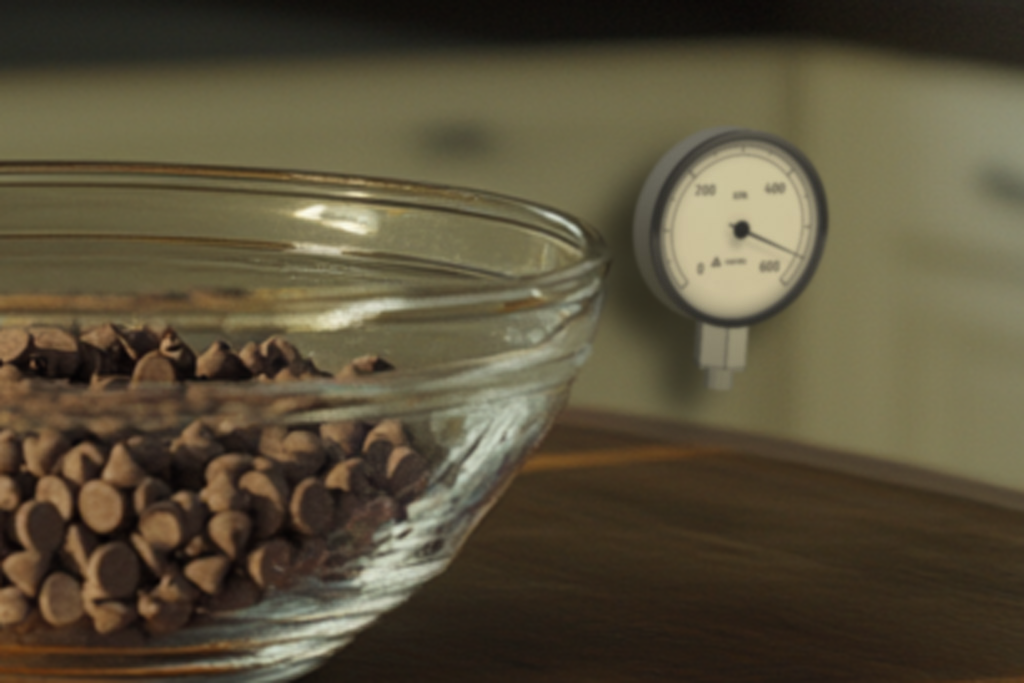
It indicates 550; kPa
